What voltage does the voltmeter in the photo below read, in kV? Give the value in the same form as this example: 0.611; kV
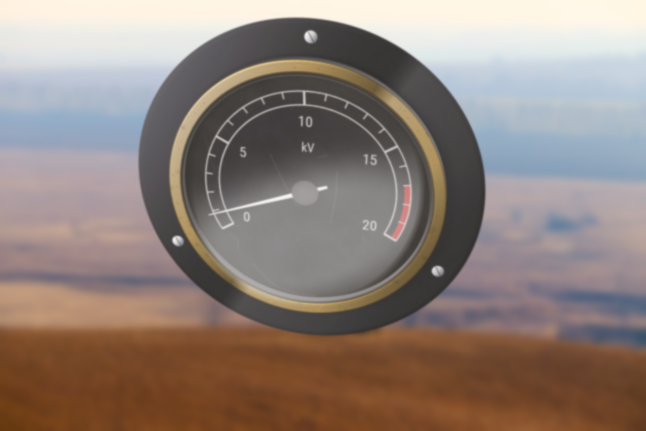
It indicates 1; kV
